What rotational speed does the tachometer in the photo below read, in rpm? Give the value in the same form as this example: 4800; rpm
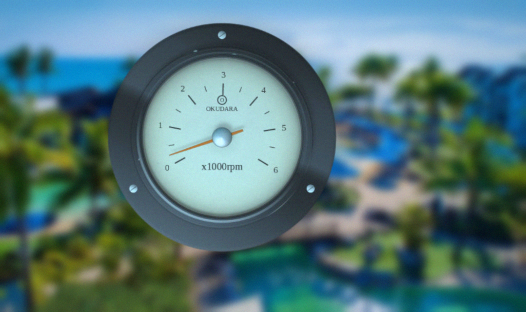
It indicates 250; rpm
